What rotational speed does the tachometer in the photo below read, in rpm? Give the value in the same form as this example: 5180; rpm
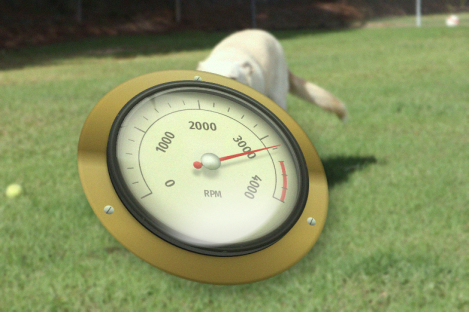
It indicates 3200; rpm
